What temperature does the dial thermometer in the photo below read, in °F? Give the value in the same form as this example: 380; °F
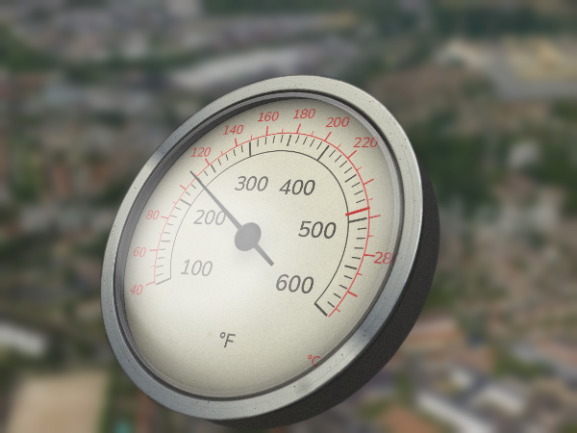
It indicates 230; °F
